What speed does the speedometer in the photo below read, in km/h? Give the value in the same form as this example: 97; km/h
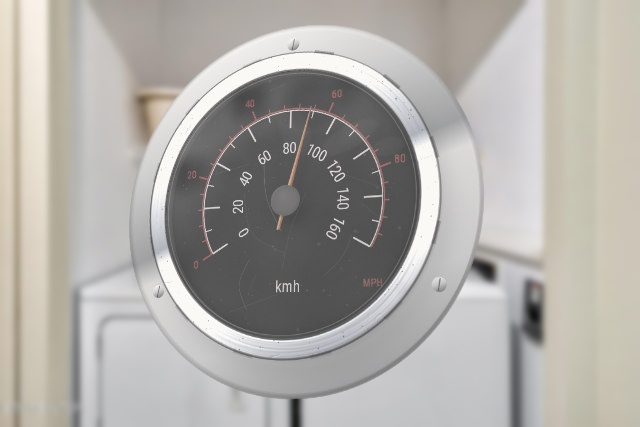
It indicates 90; km/h
